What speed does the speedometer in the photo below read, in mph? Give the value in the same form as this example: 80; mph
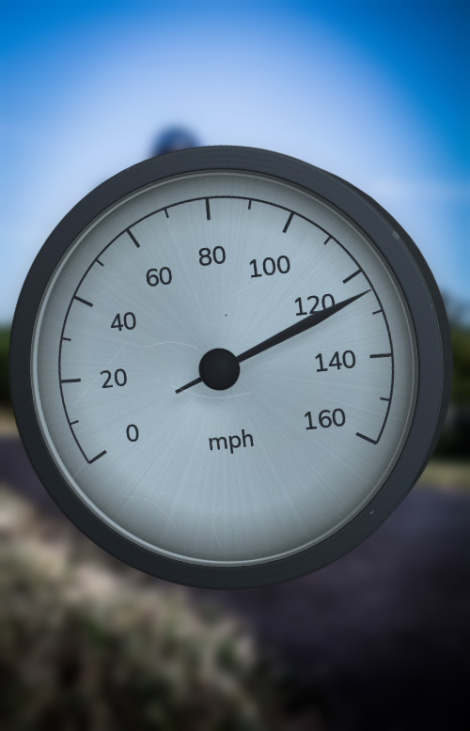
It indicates 125; mph
